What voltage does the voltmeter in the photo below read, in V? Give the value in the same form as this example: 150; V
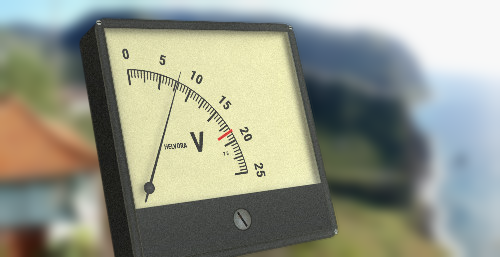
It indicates 7.5; V
